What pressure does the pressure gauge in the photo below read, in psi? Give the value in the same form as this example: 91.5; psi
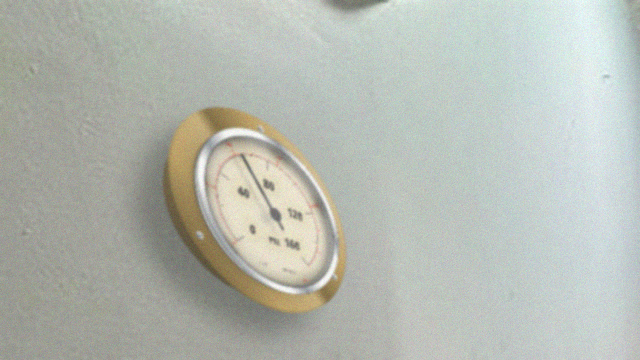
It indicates 60; psi
